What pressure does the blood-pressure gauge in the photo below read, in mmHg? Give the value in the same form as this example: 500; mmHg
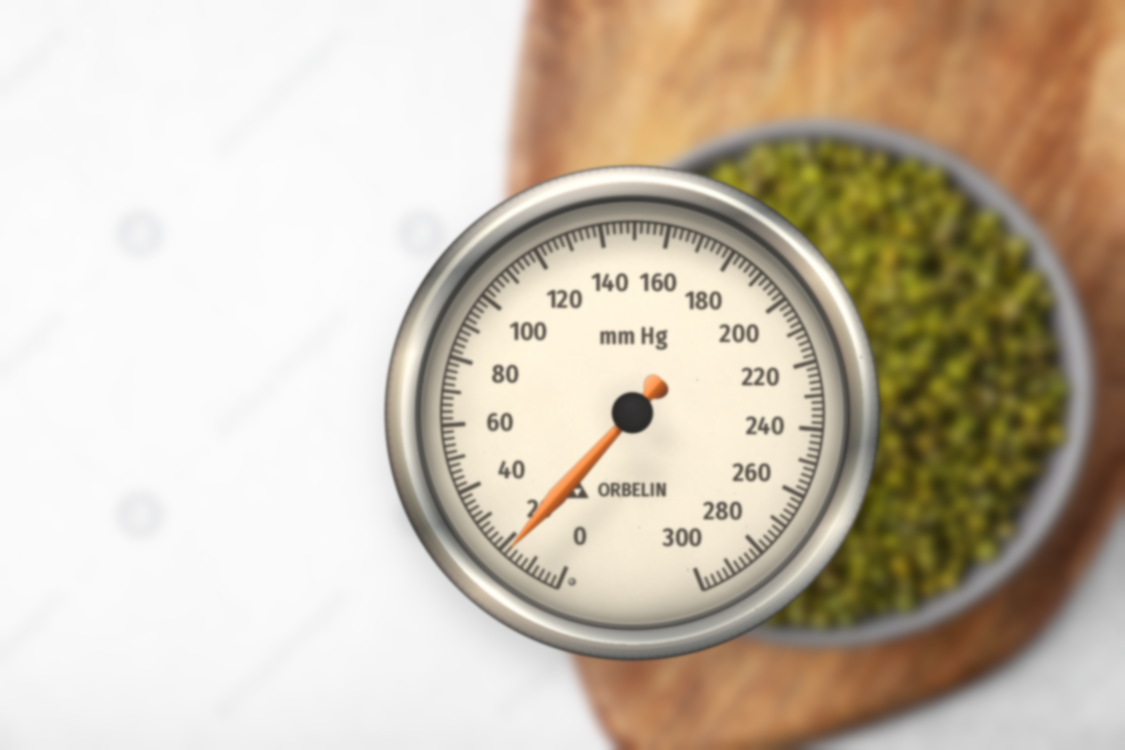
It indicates 18; mmHg
